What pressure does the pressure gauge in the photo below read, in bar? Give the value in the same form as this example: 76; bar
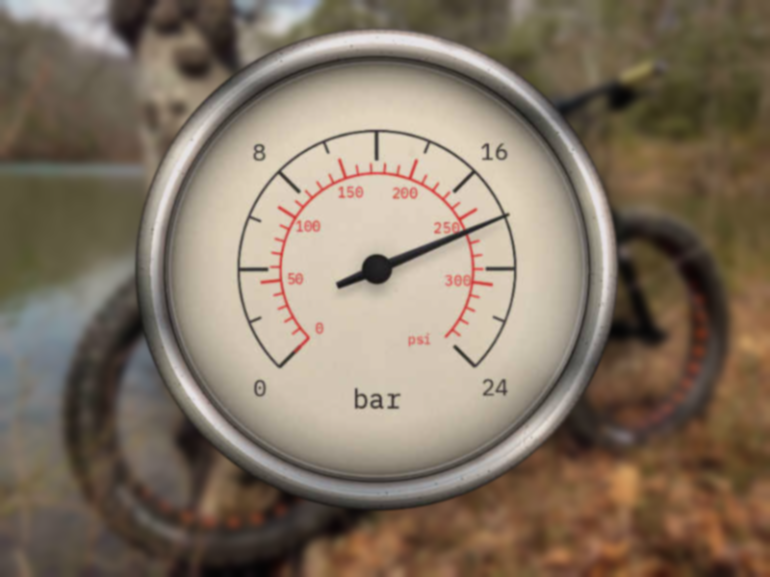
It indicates 18; bar
